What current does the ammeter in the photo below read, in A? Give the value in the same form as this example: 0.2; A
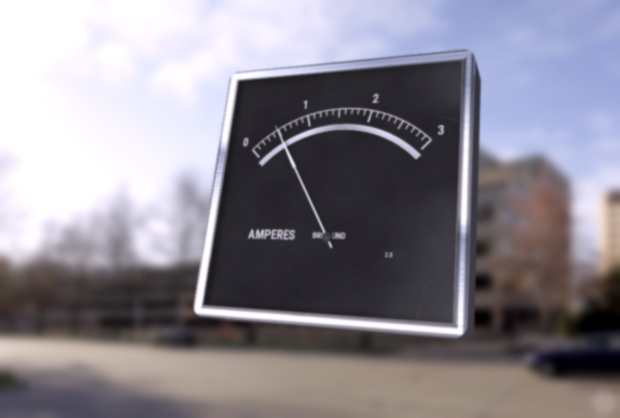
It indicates 0.5; A
